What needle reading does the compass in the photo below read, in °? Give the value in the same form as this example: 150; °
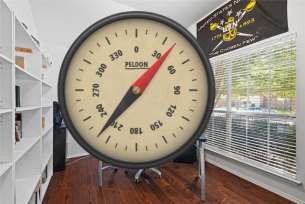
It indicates 40; °
